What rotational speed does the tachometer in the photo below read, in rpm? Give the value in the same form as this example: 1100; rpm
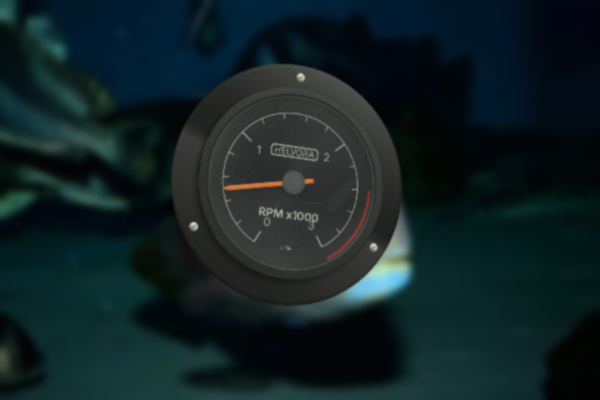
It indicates 500; rpm
